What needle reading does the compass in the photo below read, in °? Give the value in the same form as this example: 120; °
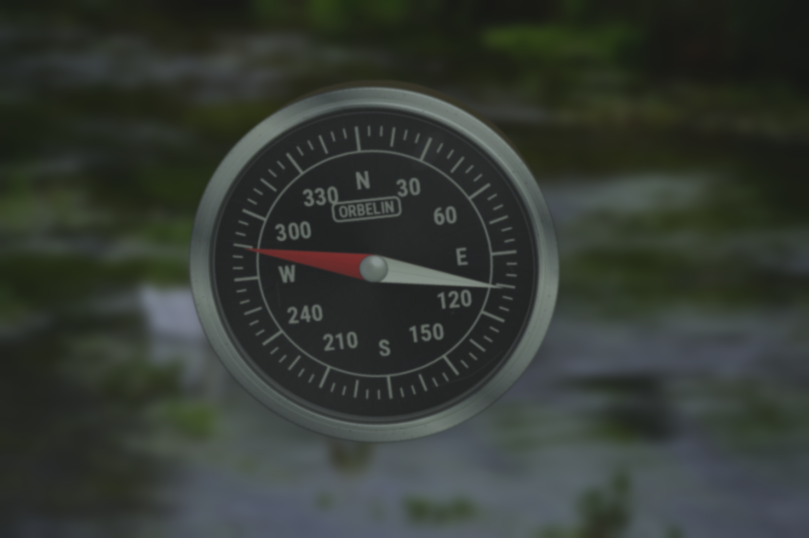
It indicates 285; °
